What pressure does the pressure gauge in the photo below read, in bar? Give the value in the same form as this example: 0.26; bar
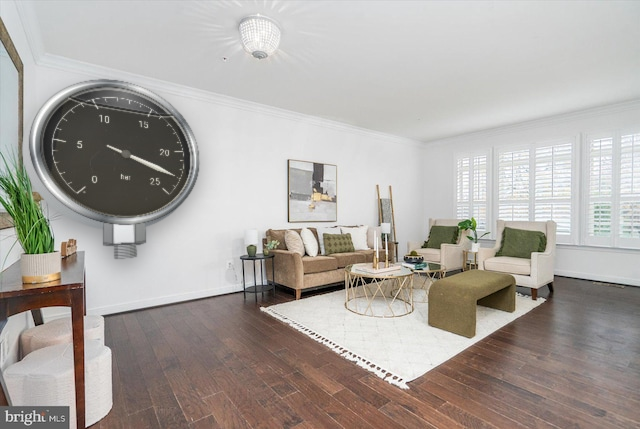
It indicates 23; bar
